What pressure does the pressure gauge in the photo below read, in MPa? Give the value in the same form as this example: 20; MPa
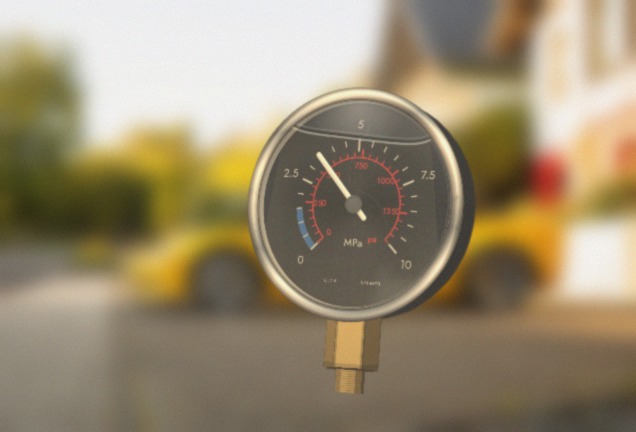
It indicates 3.5; MPa
